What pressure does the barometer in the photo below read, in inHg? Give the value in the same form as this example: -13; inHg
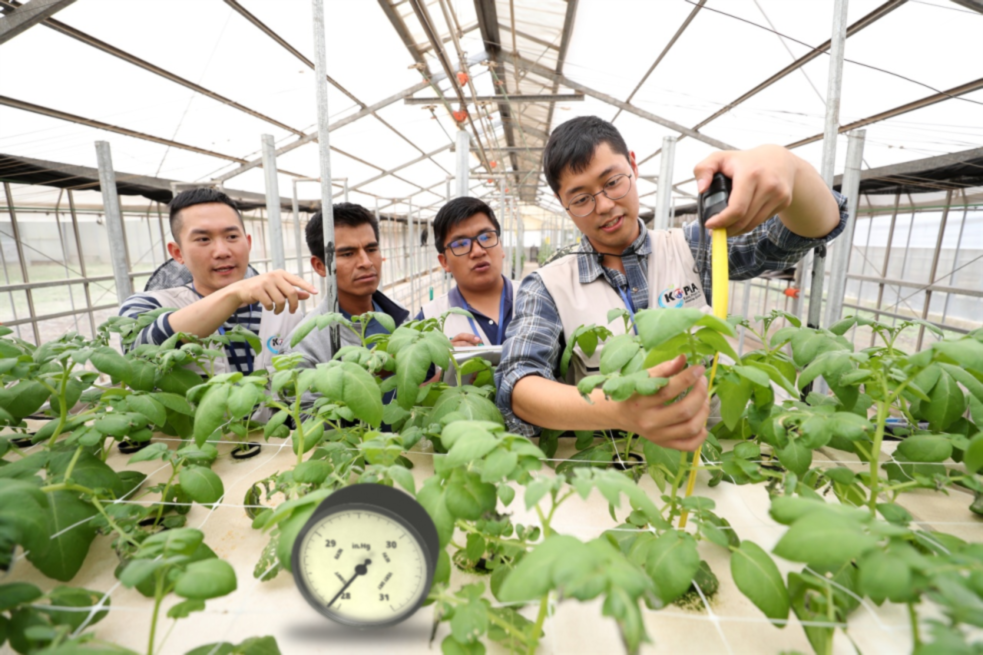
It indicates 28.1; inHg
